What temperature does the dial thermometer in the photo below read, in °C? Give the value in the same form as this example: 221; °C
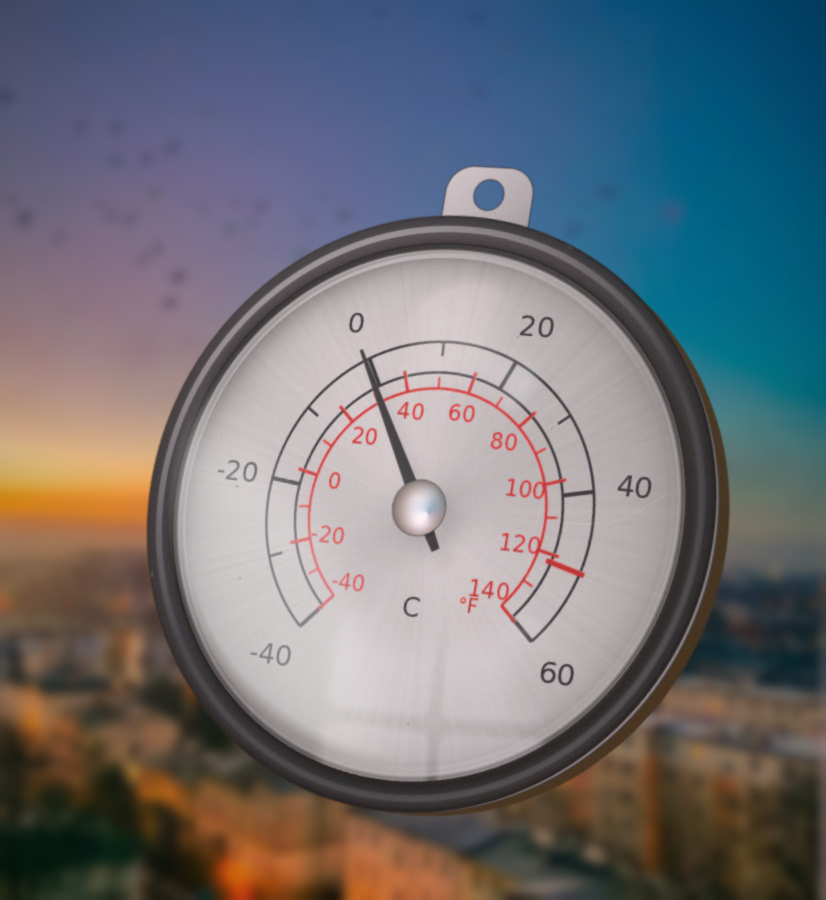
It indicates 0; °C
